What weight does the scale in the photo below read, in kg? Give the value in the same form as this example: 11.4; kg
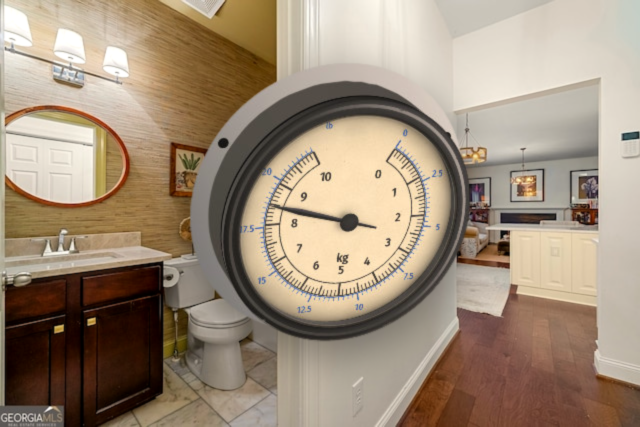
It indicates 8.5; kg
